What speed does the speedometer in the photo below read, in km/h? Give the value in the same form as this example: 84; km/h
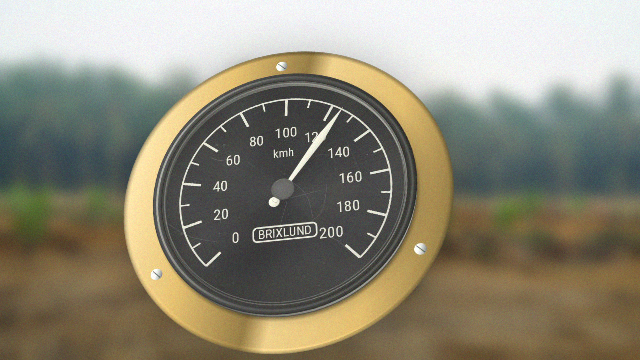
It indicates 125; km/h
